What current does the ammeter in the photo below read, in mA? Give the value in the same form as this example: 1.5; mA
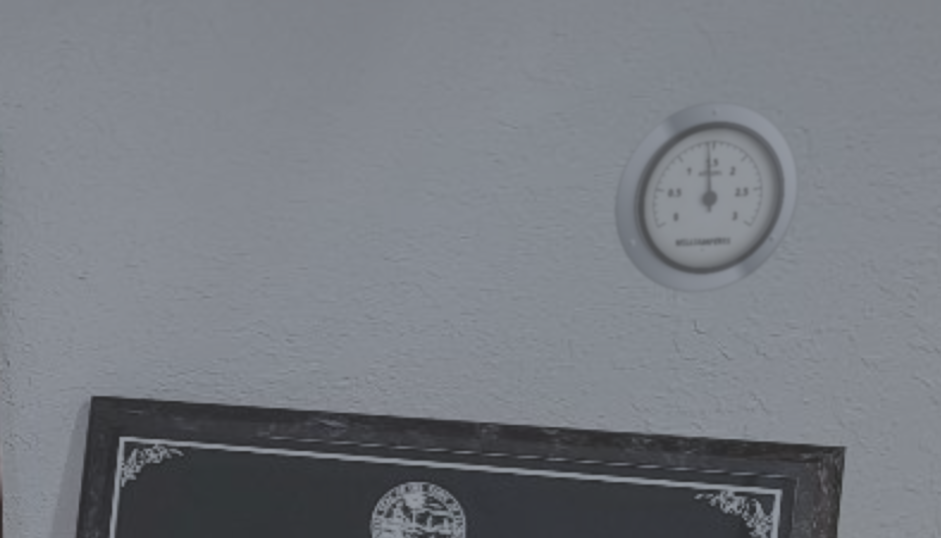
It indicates 1.4; mA
